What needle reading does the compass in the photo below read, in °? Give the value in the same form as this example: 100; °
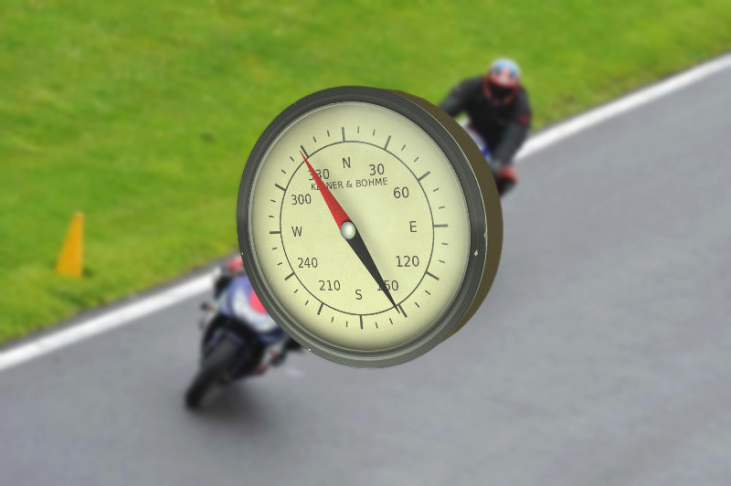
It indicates 330; °
